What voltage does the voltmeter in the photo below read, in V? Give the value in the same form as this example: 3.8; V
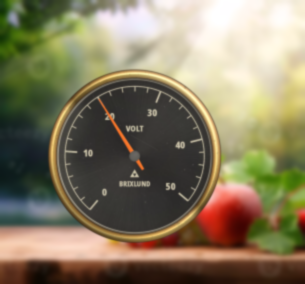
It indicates 20; V
